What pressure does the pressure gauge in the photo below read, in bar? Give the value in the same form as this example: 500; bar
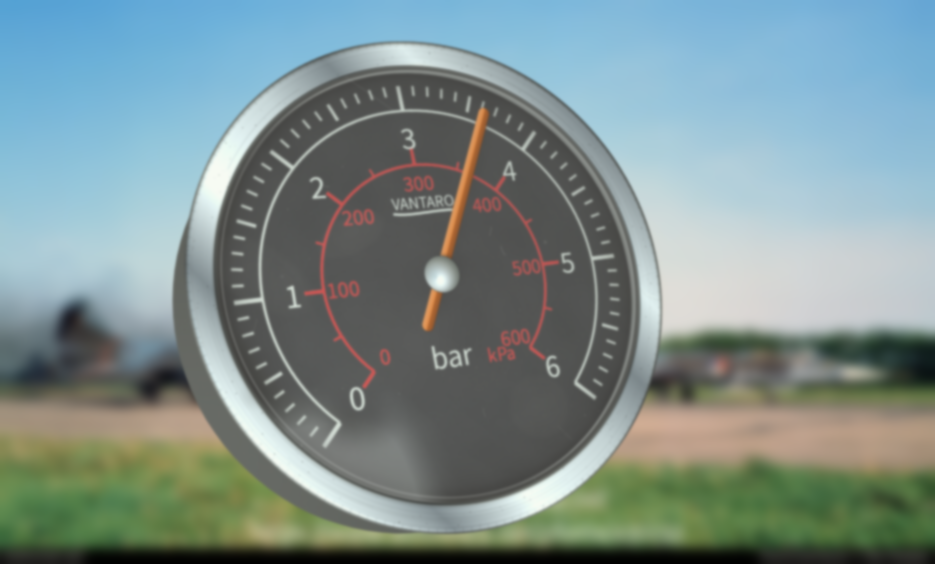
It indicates 3.6; bar
